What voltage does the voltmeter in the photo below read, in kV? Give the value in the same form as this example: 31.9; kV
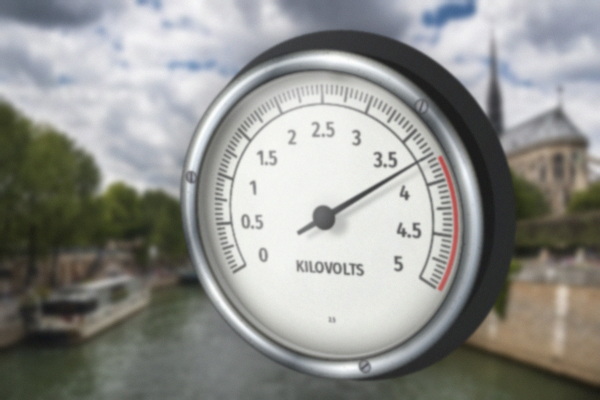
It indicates 3.75; kV
